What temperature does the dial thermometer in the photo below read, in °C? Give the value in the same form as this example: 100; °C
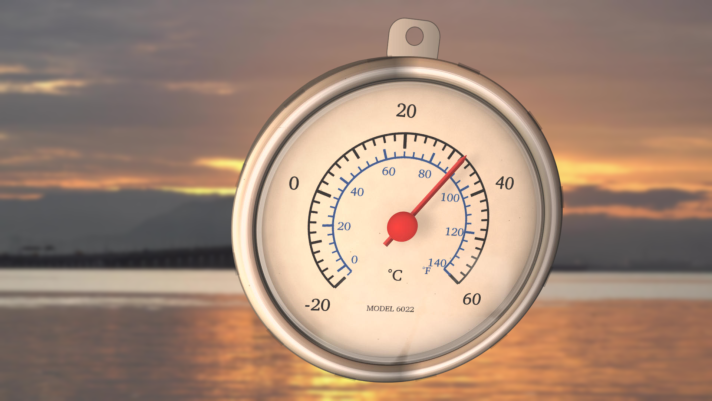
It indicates 32; °C
